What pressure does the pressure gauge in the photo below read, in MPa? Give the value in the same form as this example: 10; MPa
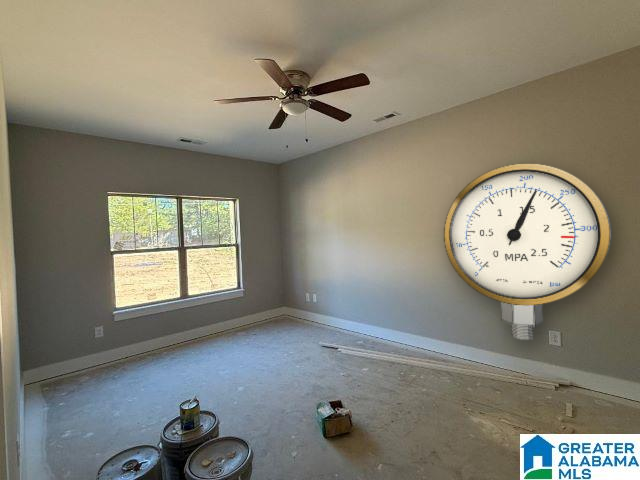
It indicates 1.5; MPa
